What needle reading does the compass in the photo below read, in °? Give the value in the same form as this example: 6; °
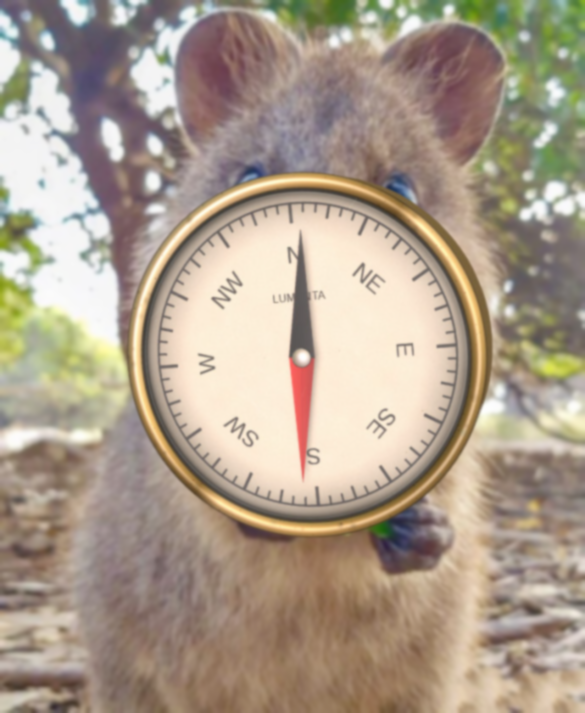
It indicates 185; °
